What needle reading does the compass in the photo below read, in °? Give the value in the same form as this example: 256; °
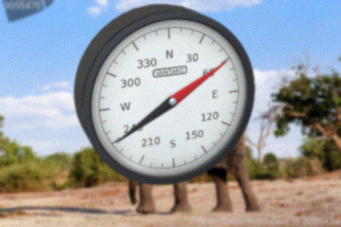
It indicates 60; °
